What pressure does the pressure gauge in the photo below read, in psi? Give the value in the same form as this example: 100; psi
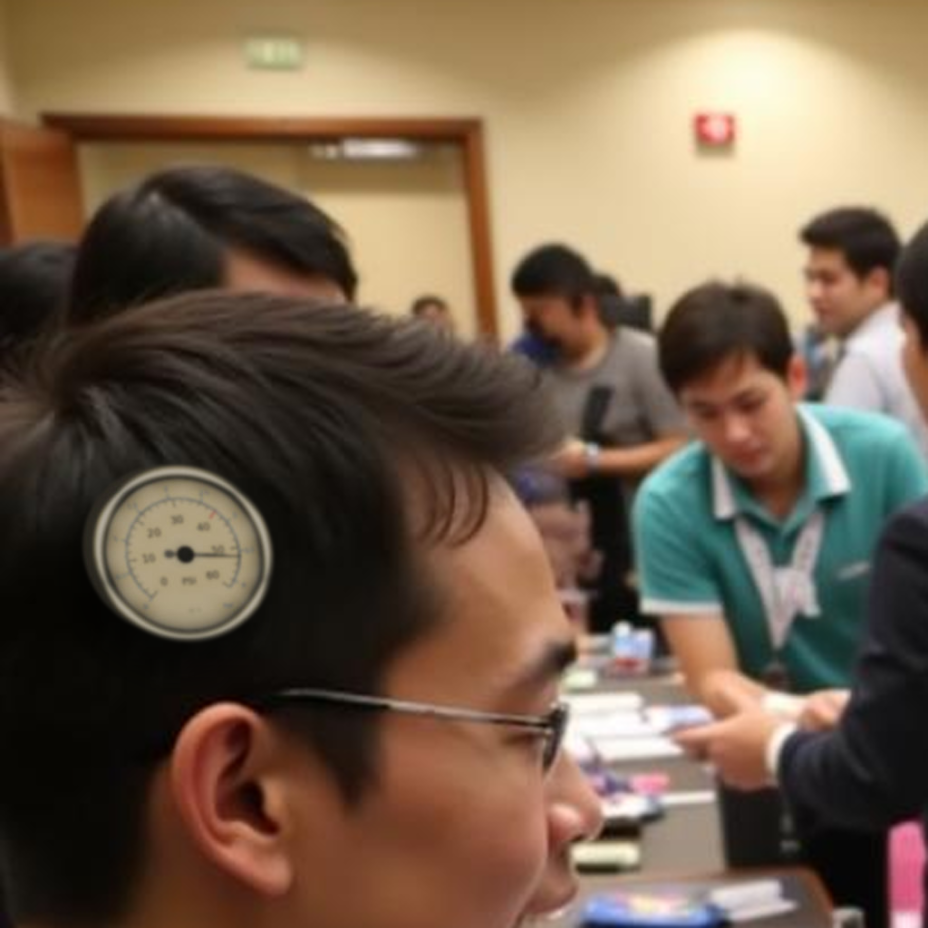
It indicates 52; psi
